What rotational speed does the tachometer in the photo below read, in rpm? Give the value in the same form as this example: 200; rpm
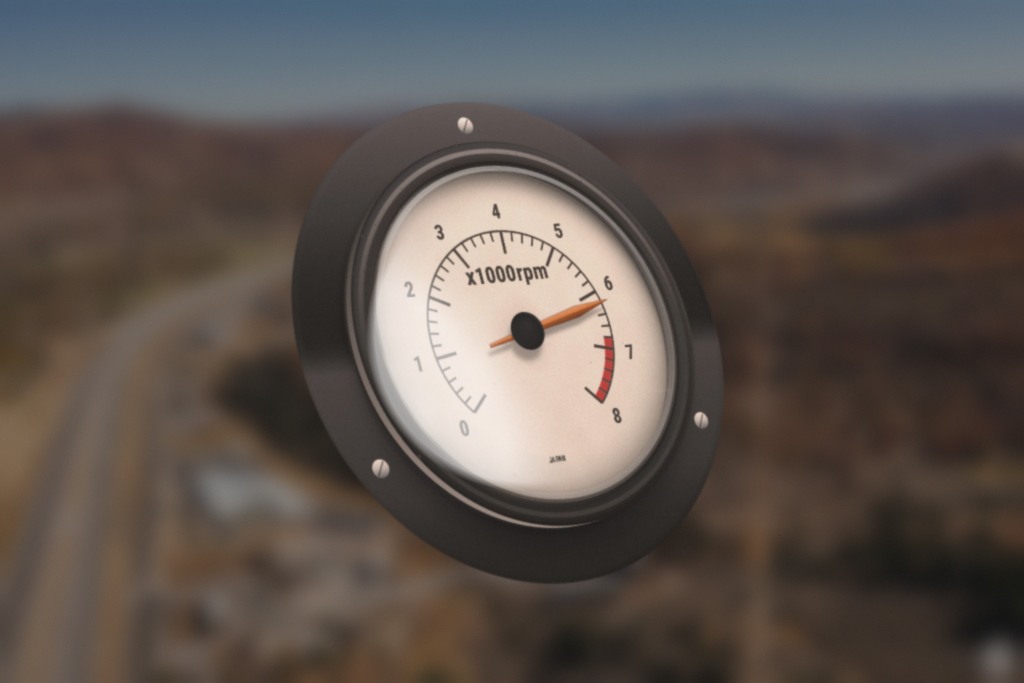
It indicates 6200; rpm
